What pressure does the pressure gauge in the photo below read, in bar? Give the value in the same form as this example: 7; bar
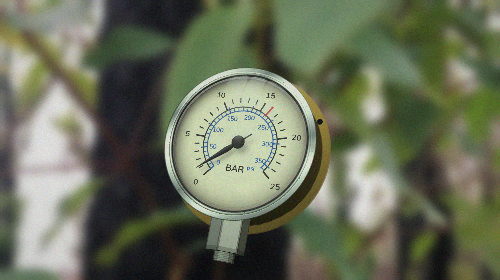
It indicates 1; bar
